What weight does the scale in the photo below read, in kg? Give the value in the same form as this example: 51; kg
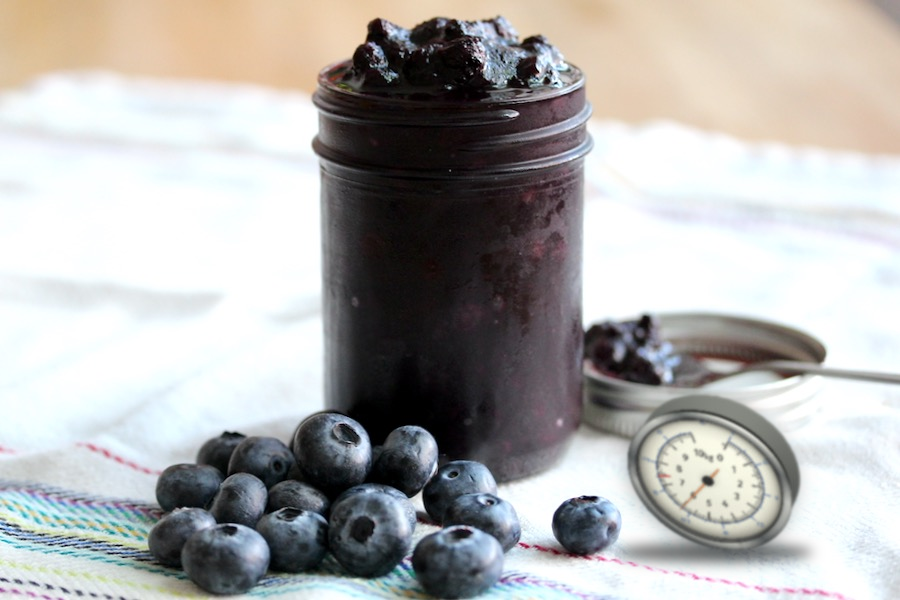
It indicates 6; kg
